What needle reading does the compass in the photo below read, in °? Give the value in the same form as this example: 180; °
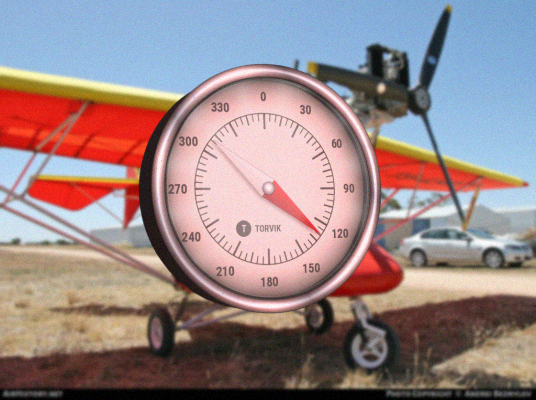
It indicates 130; °
